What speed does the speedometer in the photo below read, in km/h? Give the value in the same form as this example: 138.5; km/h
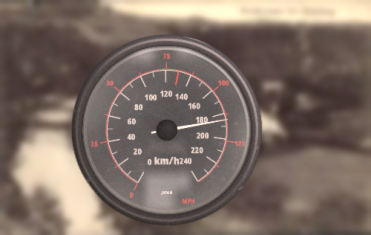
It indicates 185; km/h
